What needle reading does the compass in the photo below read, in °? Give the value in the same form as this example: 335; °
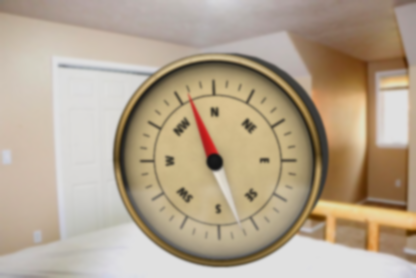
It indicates 340; °
